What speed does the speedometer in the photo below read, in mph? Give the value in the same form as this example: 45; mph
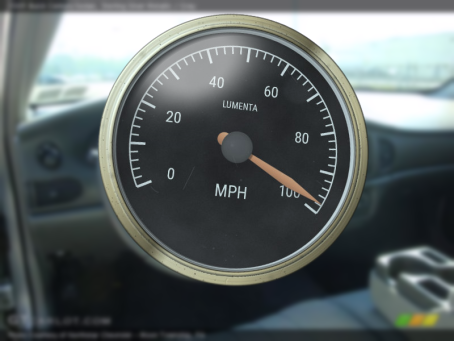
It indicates 98; mph
